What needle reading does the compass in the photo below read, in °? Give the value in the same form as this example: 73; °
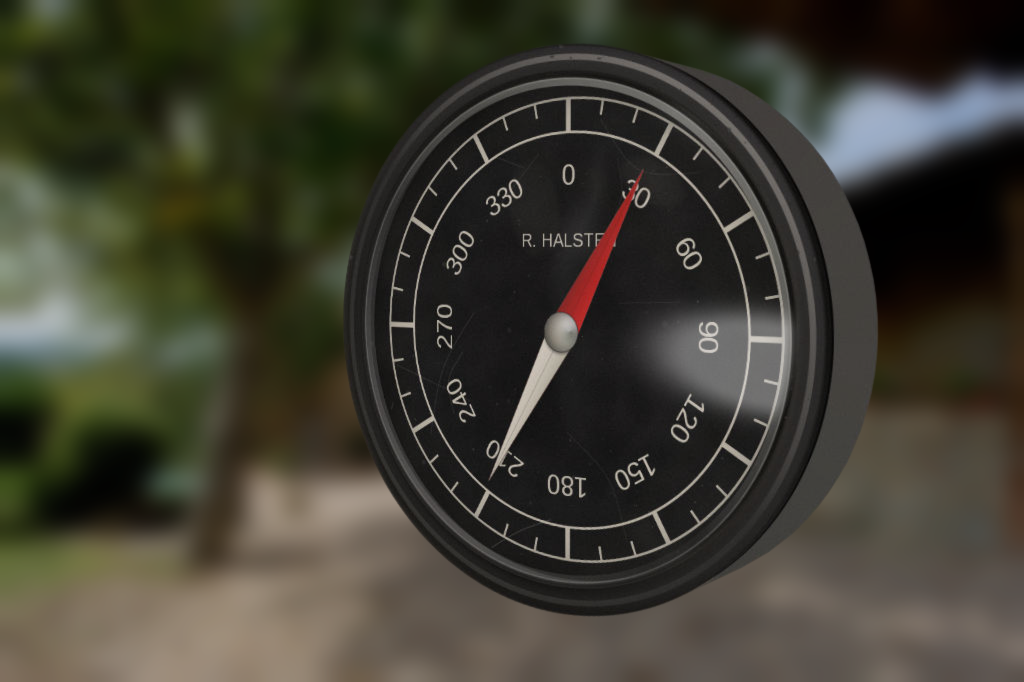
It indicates 30; °
